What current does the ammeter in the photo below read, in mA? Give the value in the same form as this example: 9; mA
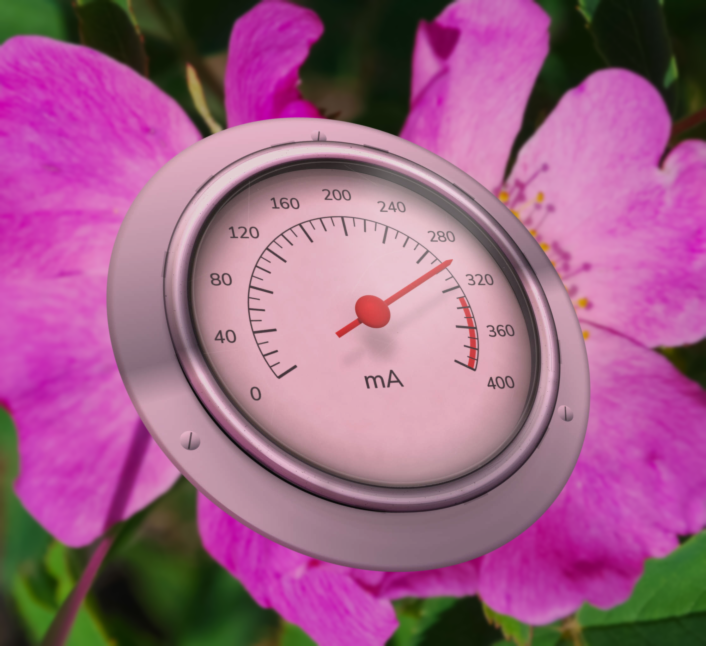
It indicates 300; mA
